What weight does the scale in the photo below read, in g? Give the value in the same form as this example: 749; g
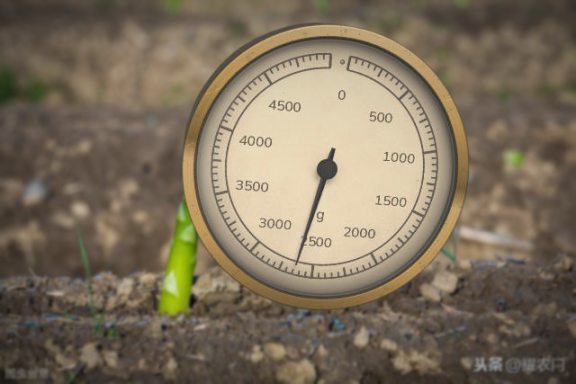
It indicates 2650; g
